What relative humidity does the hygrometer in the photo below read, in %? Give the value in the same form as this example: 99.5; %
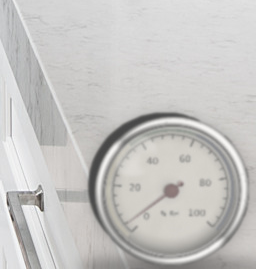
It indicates 4; %
